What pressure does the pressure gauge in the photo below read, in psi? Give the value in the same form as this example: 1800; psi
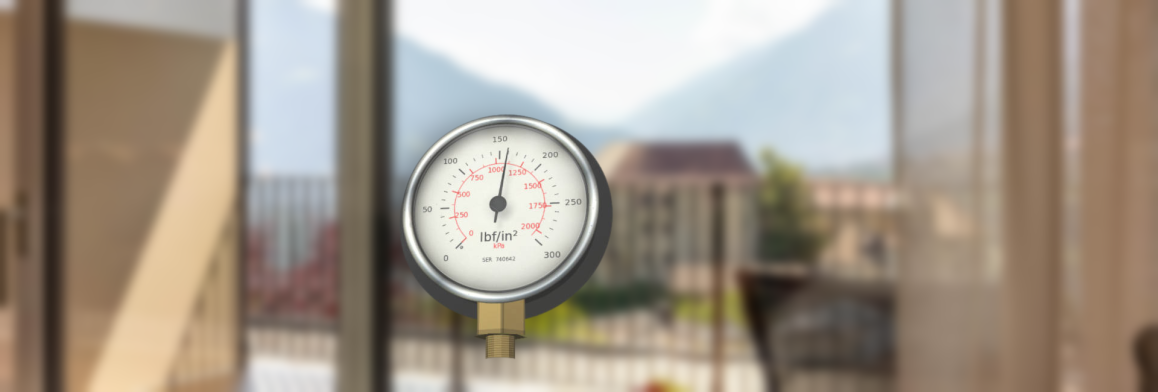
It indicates 160; psi
